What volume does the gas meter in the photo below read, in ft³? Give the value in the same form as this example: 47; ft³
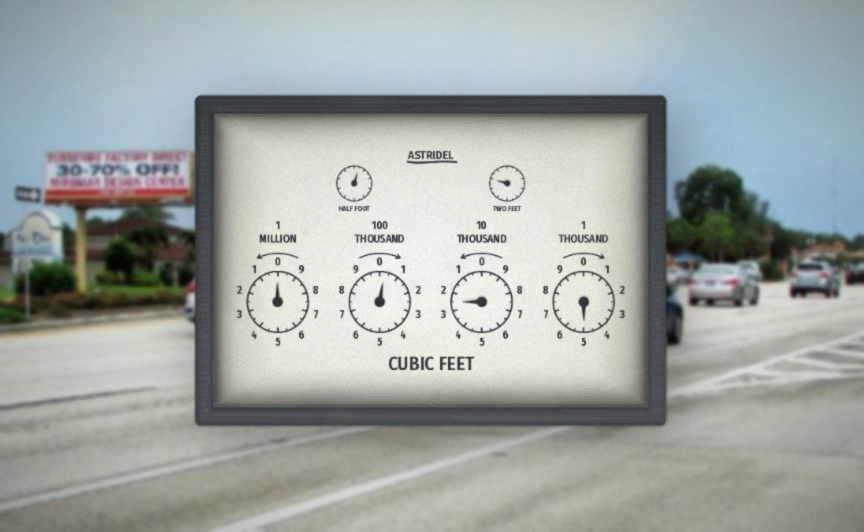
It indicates 2500; ft³
